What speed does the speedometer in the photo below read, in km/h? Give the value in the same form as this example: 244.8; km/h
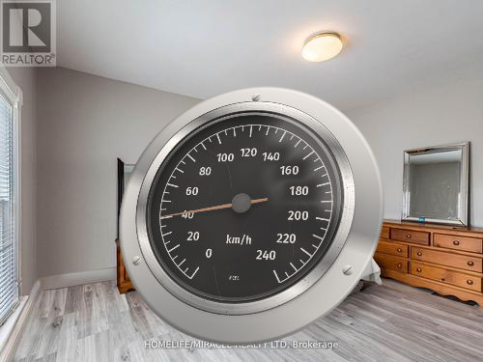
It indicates 40; km/h
